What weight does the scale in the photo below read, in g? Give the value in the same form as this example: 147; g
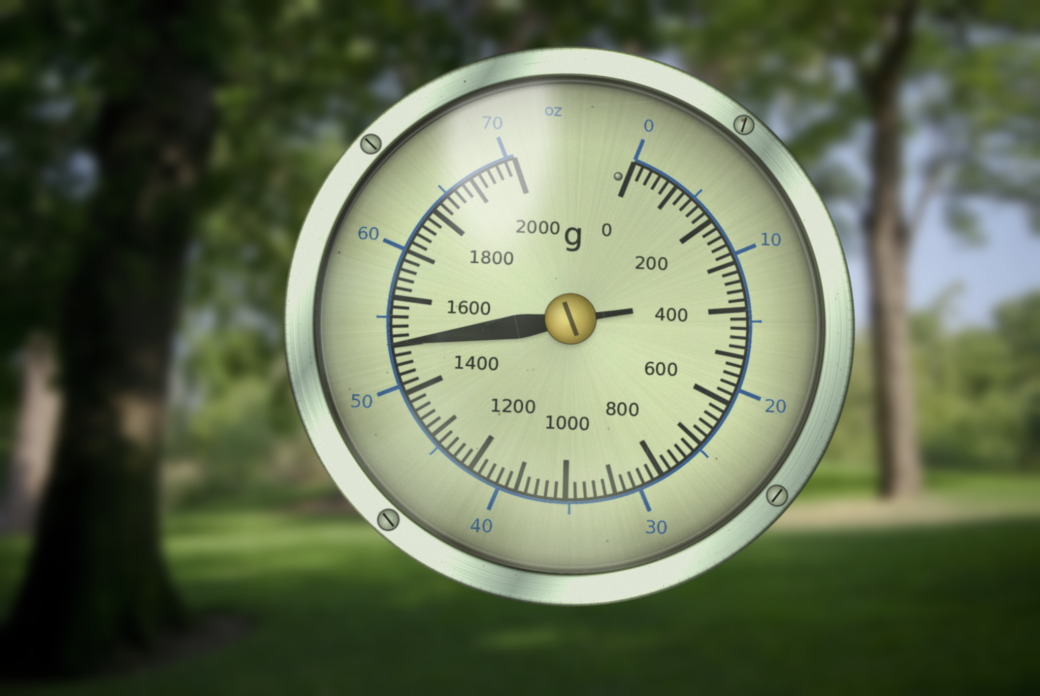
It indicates 1500; g
